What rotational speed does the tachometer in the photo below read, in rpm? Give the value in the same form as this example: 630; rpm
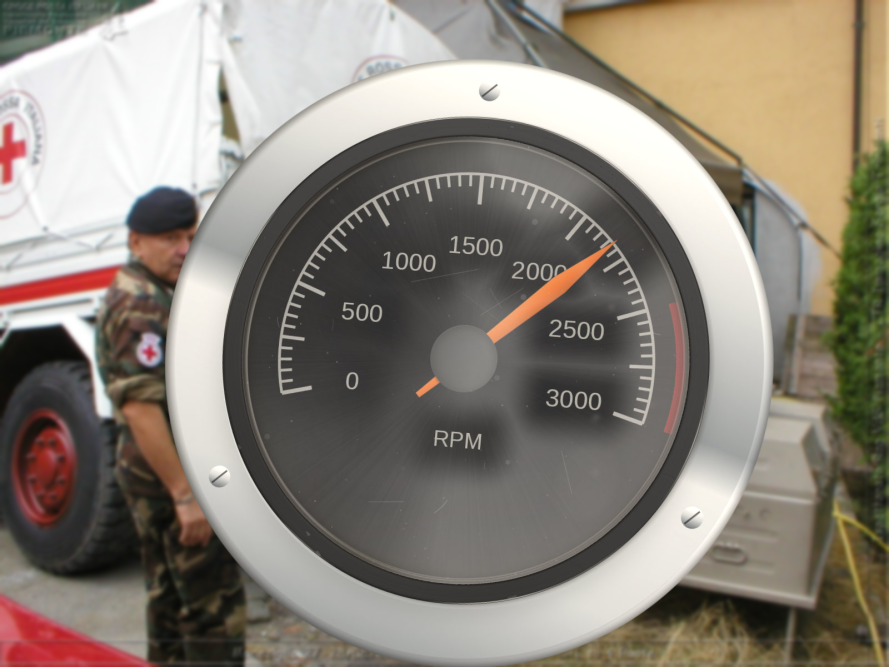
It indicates 2175; rpm
